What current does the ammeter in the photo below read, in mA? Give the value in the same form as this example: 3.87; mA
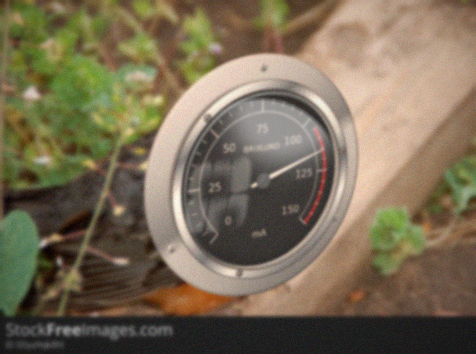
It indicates 115; mA
